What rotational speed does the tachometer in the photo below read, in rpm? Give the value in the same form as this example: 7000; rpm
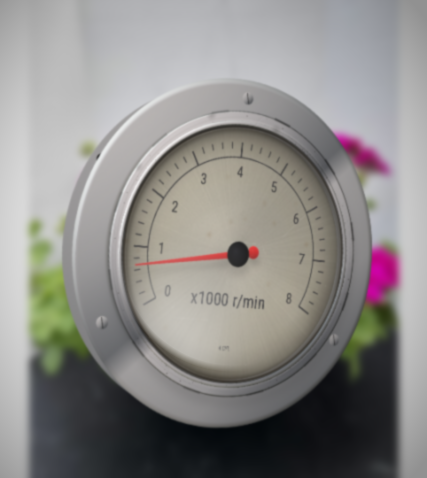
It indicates 700; rpm
